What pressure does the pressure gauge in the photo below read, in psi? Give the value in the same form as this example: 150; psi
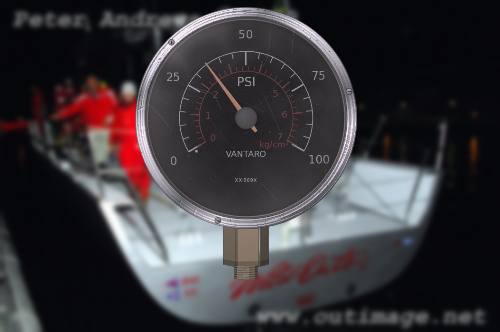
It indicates 35; psi
